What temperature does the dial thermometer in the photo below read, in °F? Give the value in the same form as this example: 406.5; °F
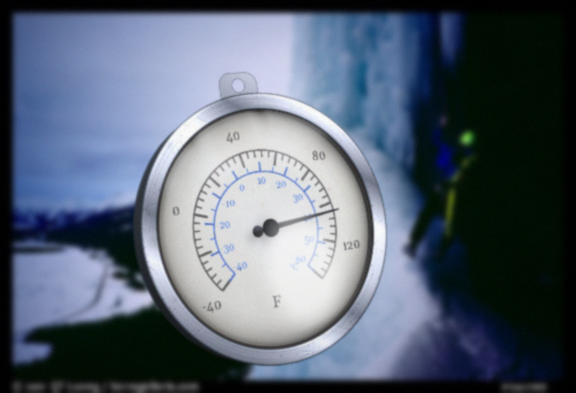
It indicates 104; °F
